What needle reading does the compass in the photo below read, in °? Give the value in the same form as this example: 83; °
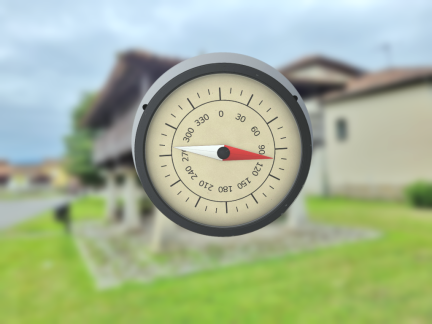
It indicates 100; °
